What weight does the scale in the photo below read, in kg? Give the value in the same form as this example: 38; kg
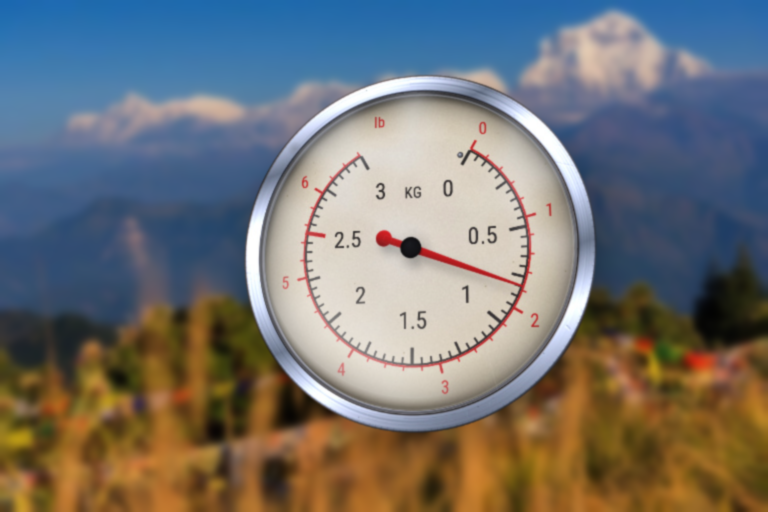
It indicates 0.8; kg
